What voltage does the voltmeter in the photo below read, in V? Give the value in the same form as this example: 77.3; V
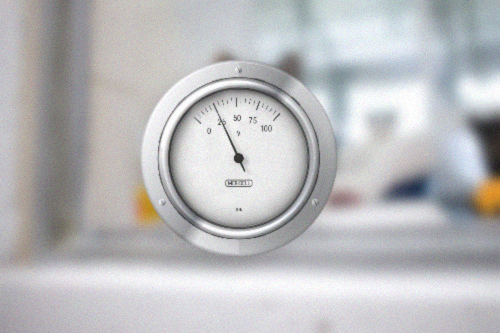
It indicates 25; V
